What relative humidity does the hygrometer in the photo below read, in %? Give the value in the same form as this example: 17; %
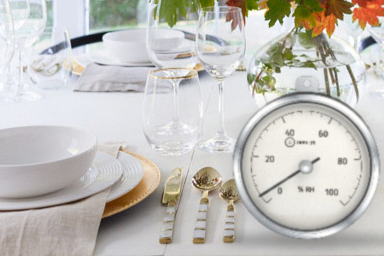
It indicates 4; %
